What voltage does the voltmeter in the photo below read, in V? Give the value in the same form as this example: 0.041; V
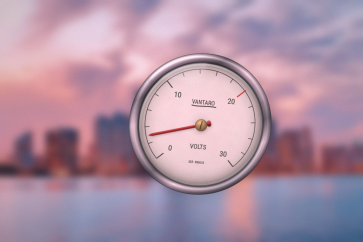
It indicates 3; V
